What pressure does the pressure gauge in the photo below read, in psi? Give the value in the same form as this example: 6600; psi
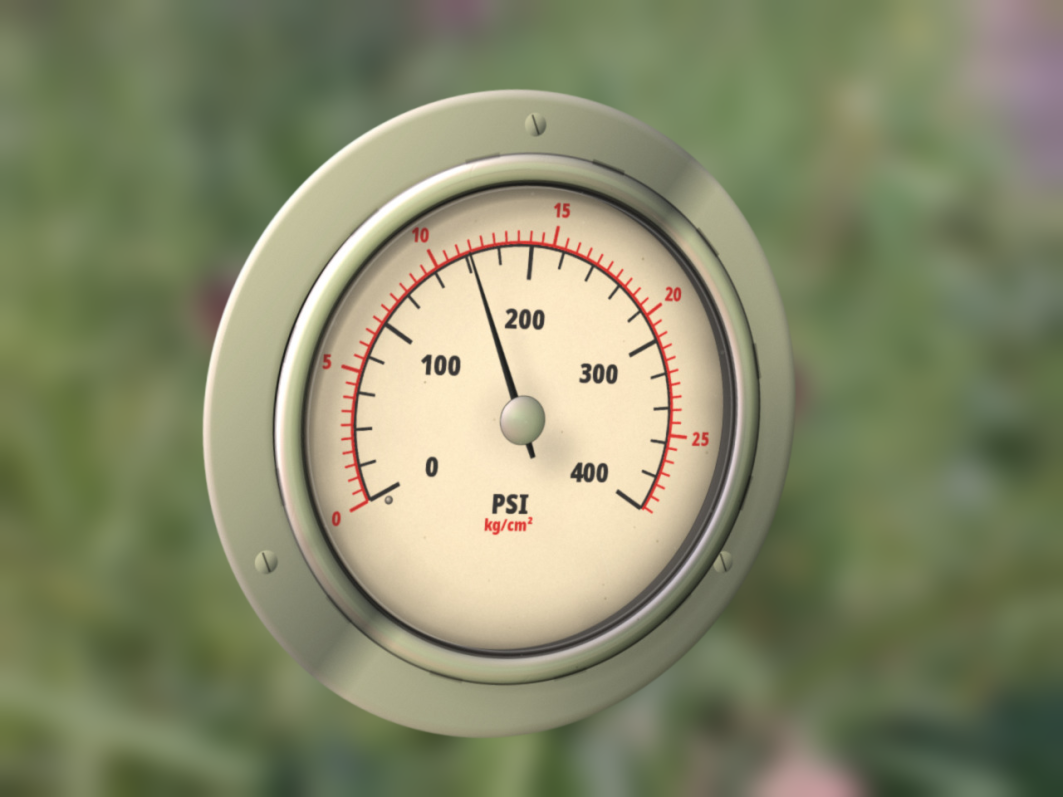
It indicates 160; psi
